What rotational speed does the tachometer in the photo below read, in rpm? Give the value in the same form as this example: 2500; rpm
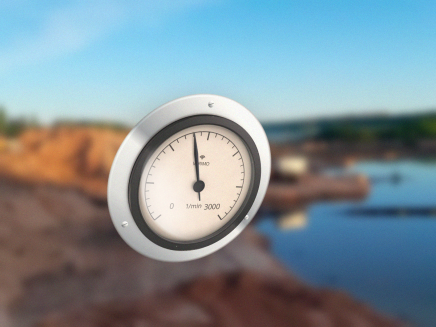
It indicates 1300; rpm
